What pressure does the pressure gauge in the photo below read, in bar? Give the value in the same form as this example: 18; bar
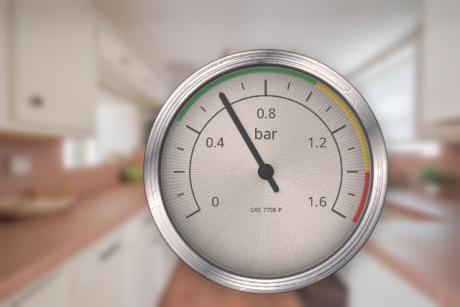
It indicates 0.6; bar
